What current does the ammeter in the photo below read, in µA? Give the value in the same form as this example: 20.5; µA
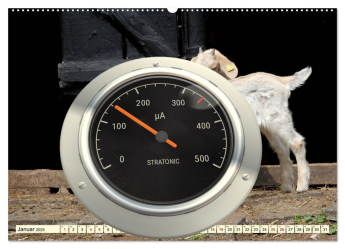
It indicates 140; µA
